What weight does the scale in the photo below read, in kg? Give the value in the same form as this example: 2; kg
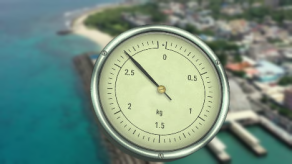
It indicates 2.65; kg
